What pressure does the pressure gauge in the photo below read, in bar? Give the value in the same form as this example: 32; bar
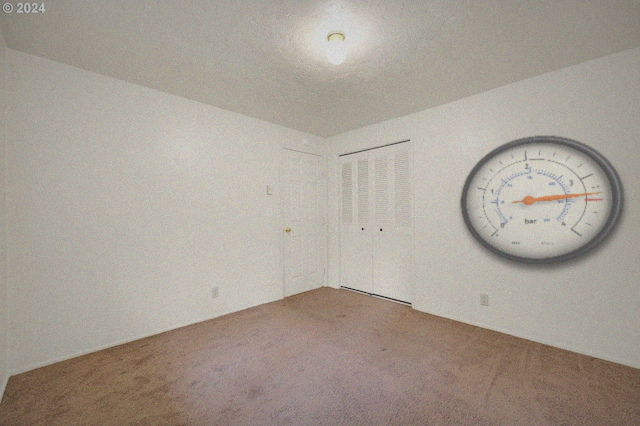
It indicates 3.3; bar
